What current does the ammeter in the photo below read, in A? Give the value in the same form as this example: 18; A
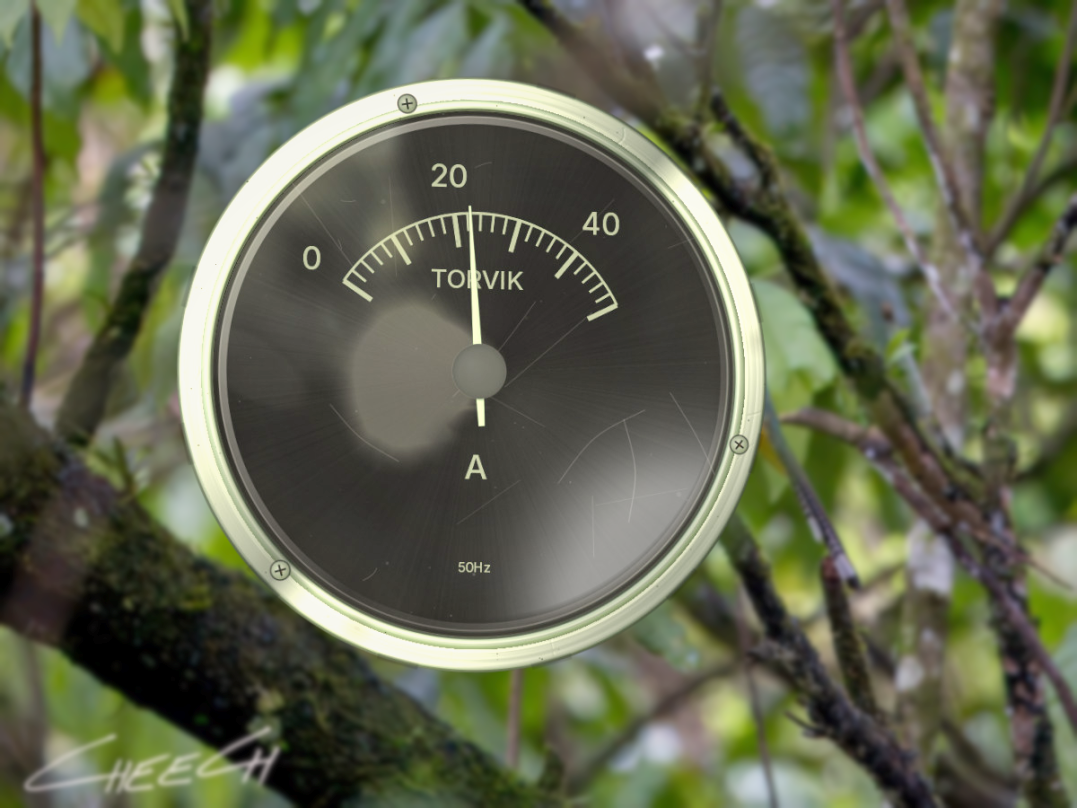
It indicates 22; A
